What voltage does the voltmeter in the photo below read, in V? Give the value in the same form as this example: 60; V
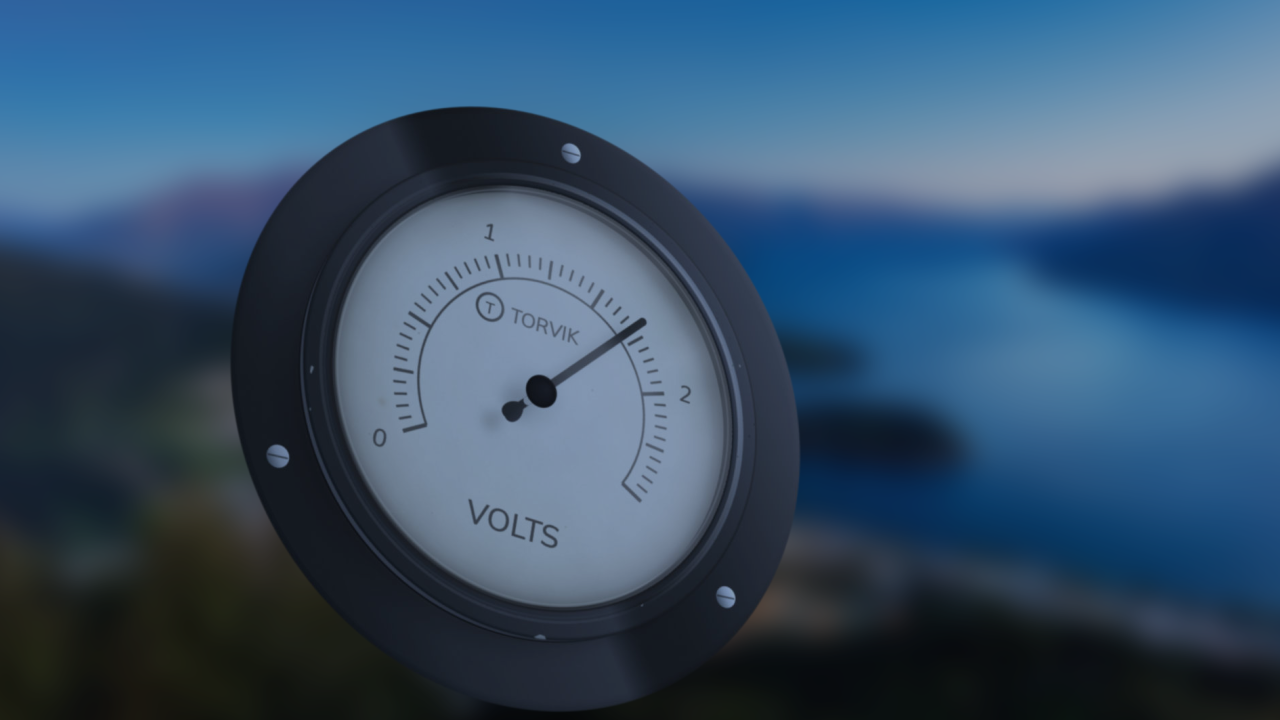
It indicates 1.7; V
